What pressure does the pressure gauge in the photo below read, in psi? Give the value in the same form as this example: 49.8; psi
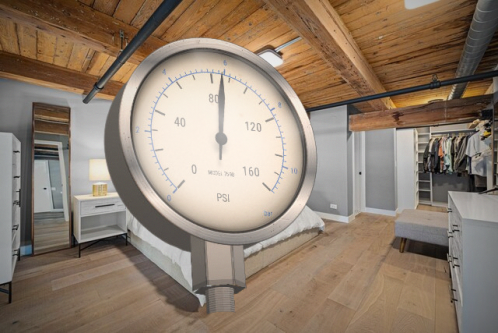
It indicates 85; psi
